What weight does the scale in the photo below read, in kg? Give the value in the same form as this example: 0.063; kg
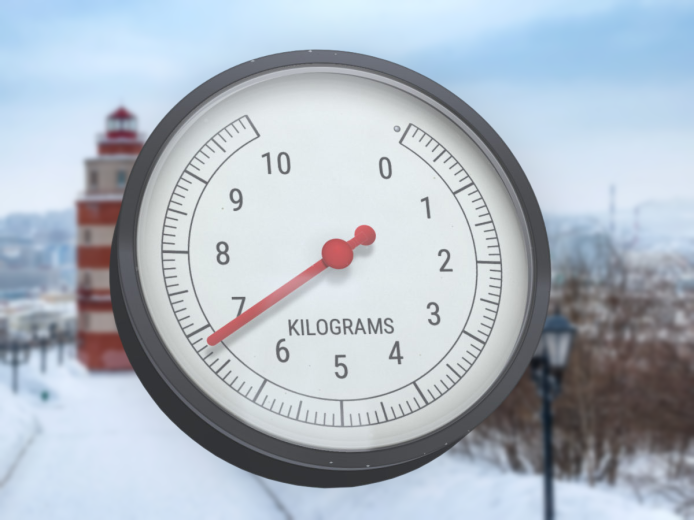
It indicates 6.8; kg
